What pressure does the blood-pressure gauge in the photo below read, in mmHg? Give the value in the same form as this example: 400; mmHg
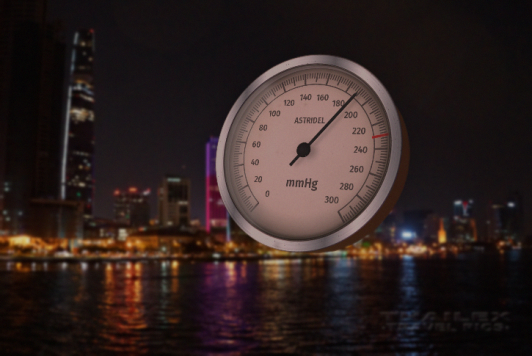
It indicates 190; mmHg
